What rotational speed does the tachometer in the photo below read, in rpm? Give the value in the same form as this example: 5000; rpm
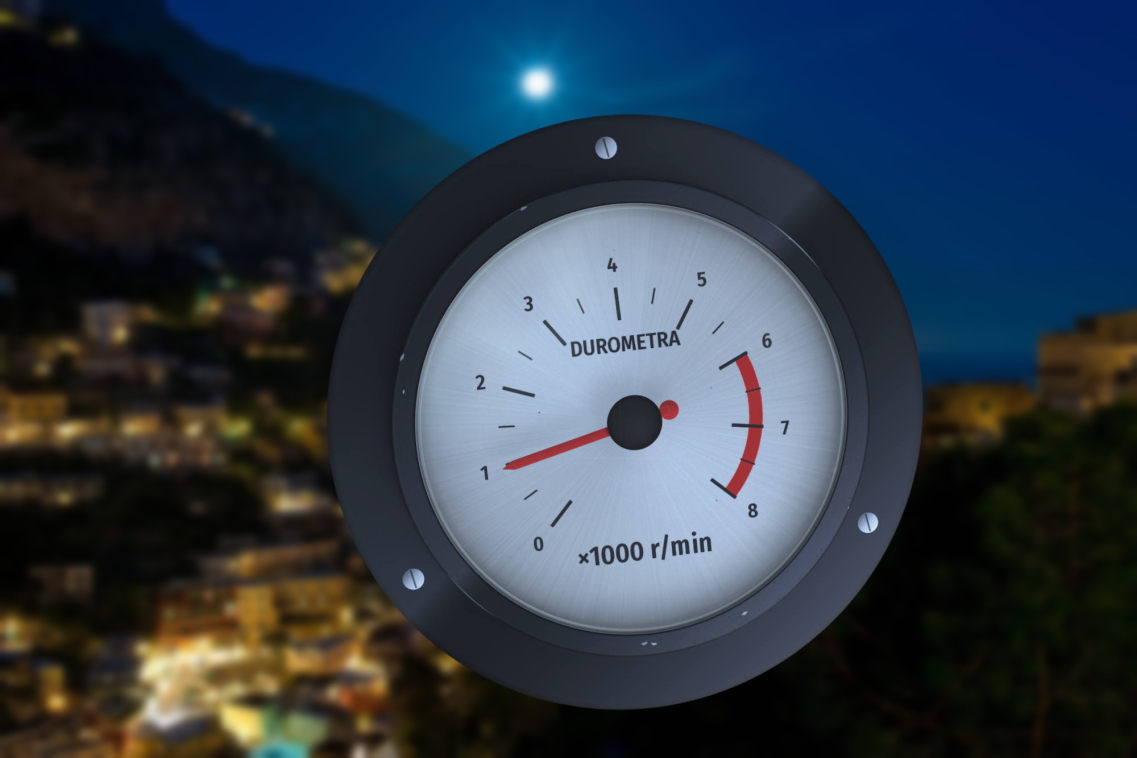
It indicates 1000; rpm
